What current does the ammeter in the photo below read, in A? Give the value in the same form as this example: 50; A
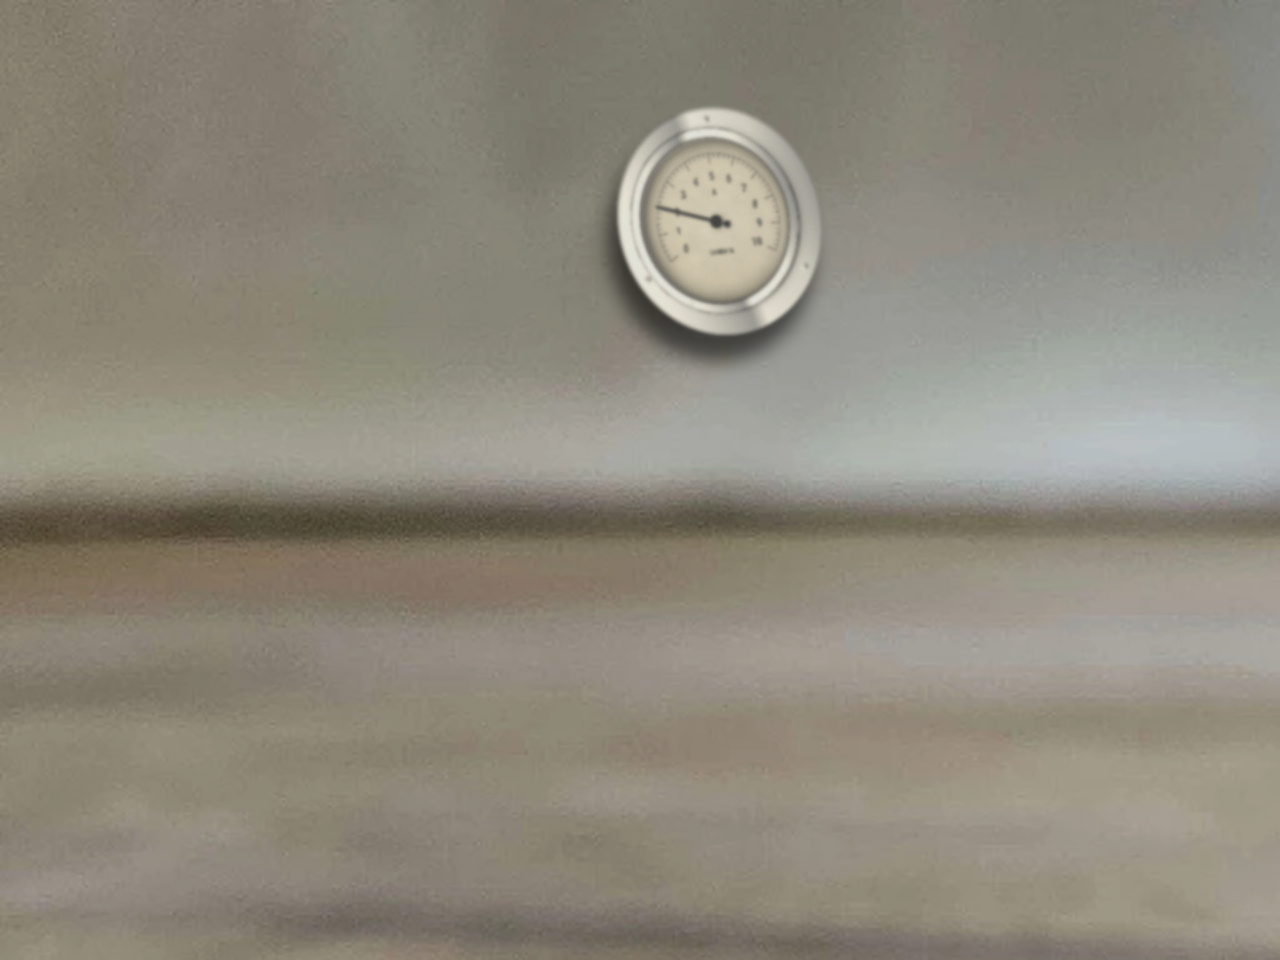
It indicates 2; A
